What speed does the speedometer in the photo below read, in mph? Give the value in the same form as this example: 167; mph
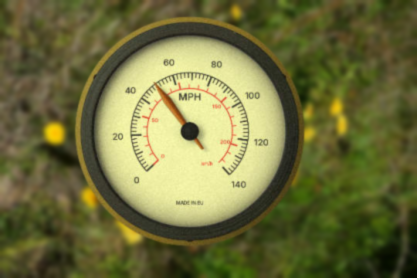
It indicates 50; mph
